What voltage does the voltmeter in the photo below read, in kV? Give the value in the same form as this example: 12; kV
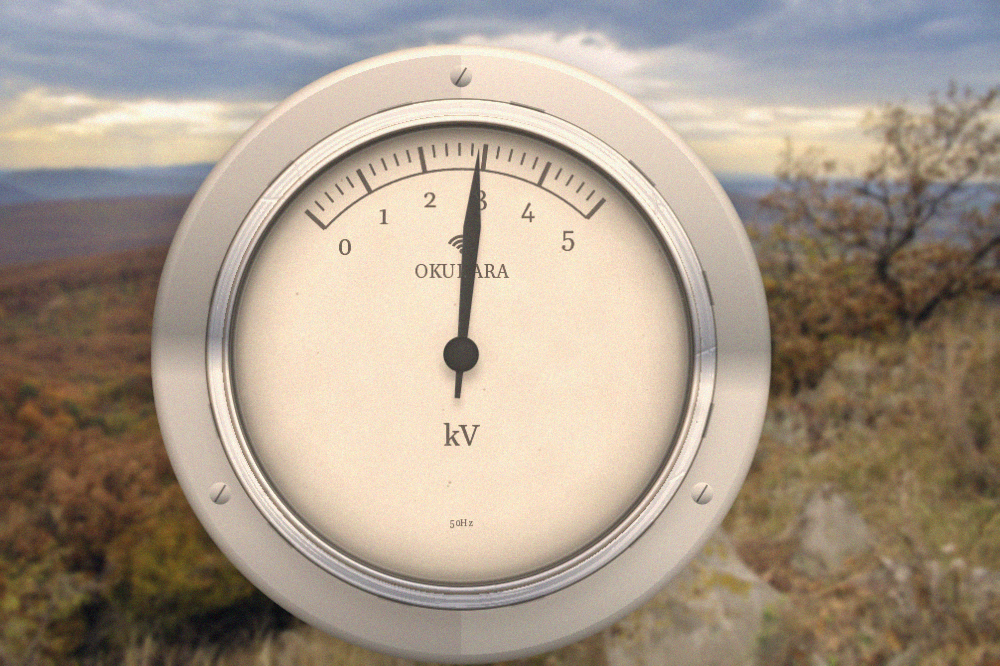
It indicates 2.9; kV
